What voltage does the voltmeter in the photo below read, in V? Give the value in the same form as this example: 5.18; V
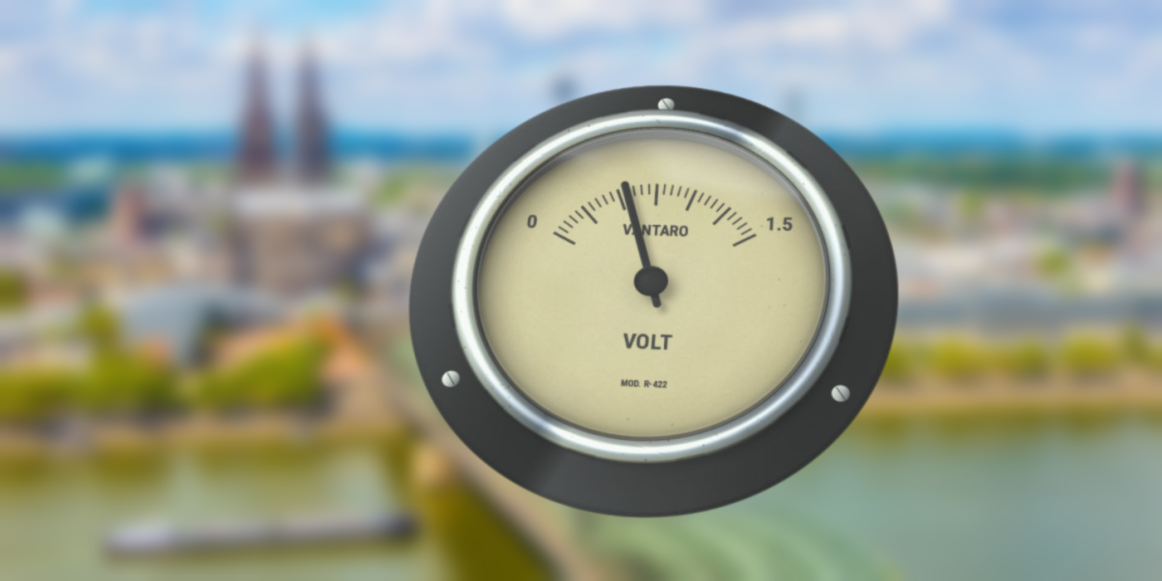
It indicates 0.55; V
